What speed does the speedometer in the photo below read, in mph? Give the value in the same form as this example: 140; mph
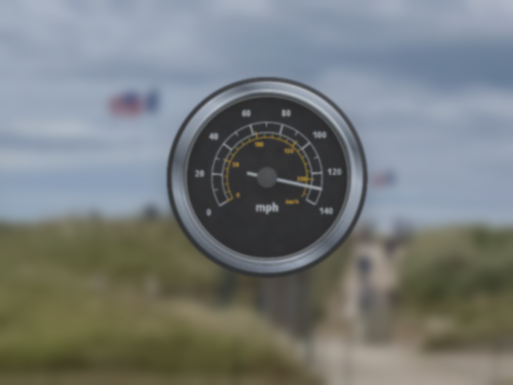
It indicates 130; mph
